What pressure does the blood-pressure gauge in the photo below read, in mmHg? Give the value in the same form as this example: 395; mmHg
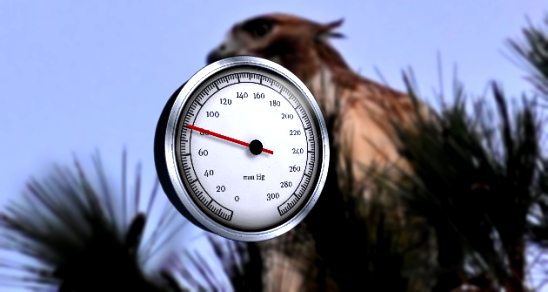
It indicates 80; mmHg
